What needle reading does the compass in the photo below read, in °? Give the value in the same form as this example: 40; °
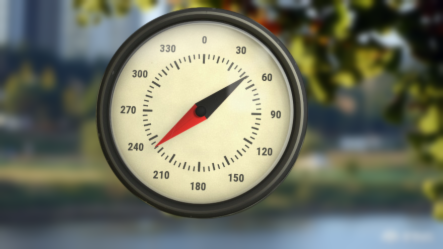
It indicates 230; °
